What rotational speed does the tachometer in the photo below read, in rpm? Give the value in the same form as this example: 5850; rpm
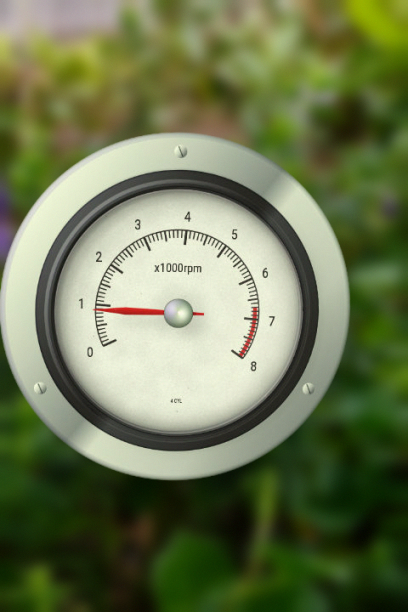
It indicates 900; rpm
